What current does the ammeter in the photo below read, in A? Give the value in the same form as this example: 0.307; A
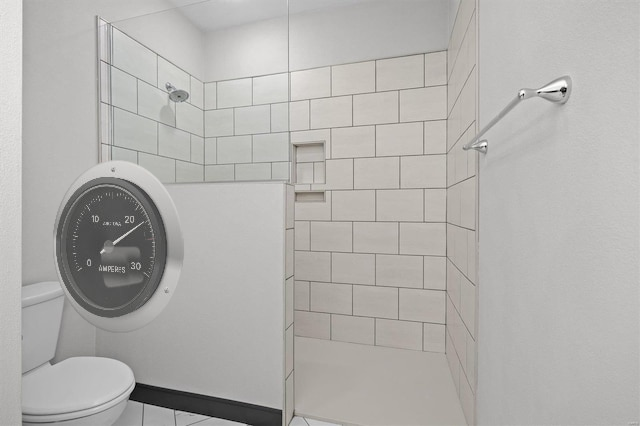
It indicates 22.5; A
